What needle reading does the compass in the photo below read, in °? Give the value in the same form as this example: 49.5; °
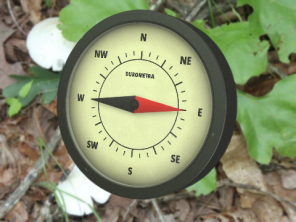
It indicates 90; °
